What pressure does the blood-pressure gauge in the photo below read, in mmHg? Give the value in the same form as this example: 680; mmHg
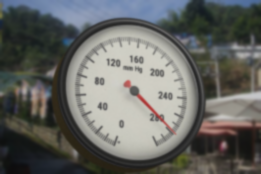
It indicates 280; mmHg
